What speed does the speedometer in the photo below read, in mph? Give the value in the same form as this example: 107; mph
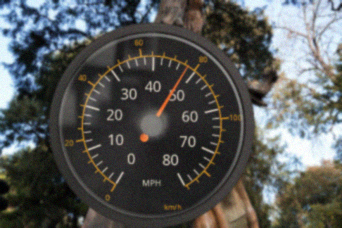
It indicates 48; mph
